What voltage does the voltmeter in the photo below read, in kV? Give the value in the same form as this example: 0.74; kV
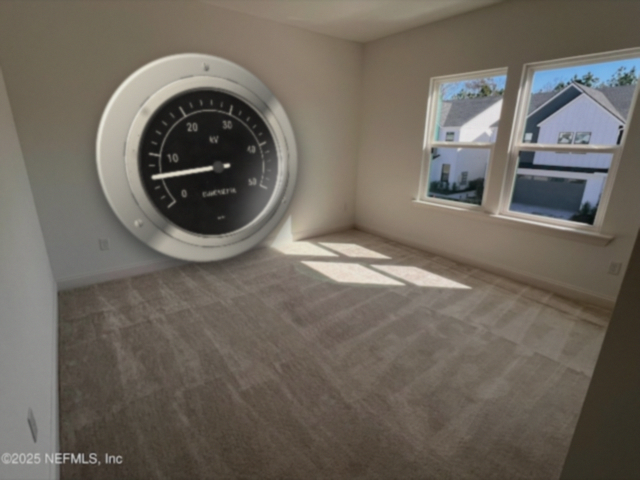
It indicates 6; kV
